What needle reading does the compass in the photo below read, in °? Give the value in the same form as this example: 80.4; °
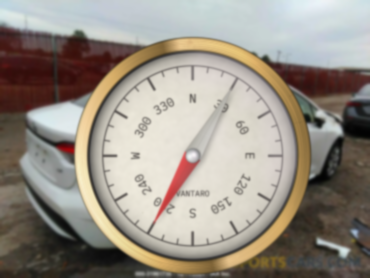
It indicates 210; °
